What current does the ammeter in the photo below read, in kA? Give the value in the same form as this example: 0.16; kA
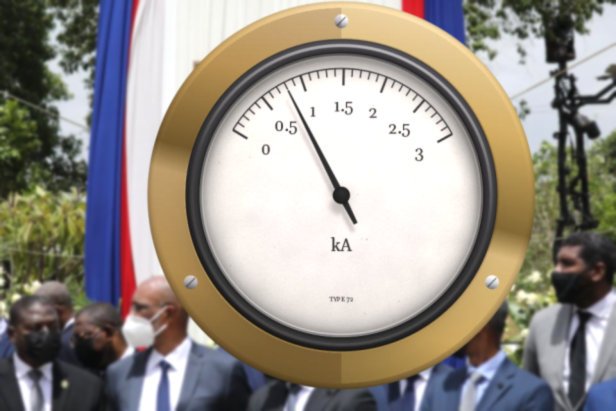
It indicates 0.8; kA
